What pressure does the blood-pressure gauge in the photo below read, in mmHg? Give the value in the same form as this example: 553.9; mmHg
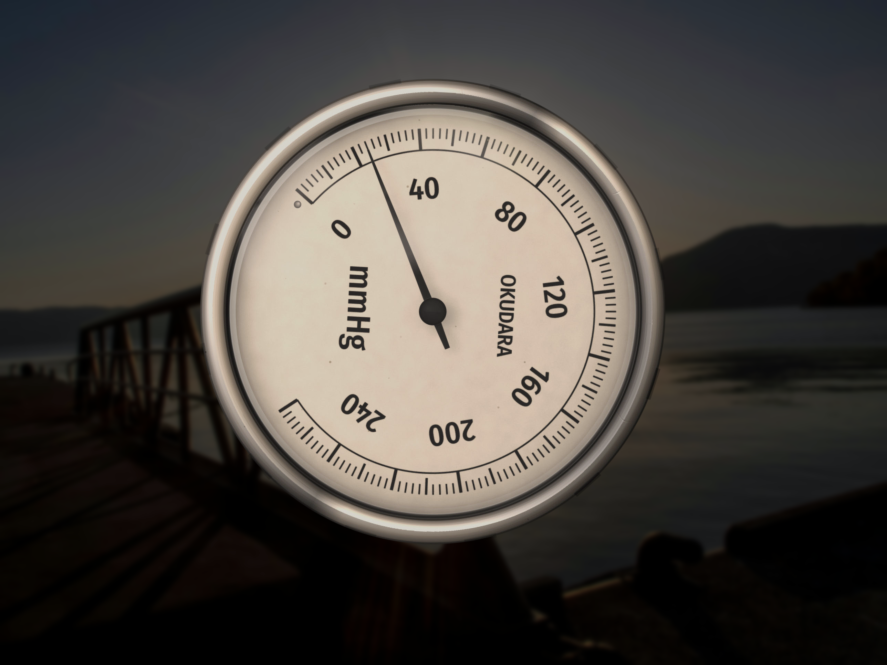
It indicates 24; mmHg
